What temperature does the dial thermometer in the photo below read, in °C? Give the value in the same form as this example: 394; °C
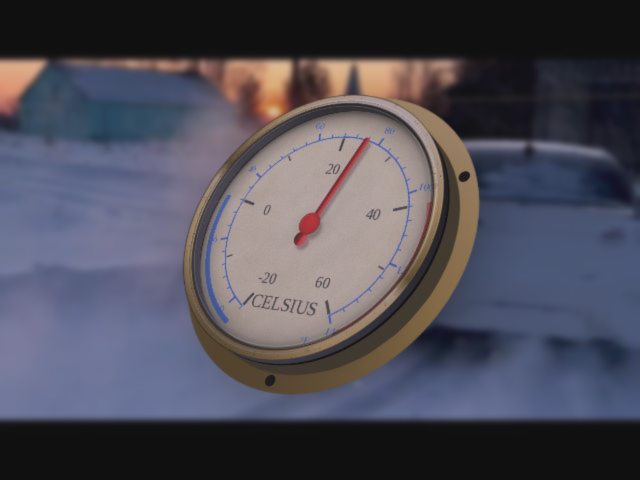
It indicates 25; °C
